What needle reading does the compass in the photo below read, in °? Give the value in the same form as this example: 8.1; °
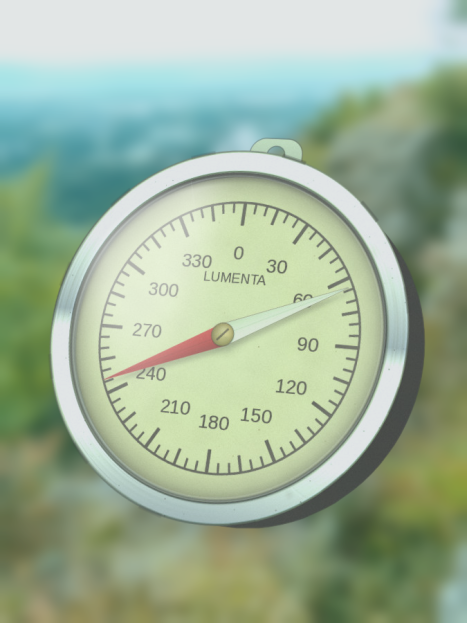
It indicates 245; °
